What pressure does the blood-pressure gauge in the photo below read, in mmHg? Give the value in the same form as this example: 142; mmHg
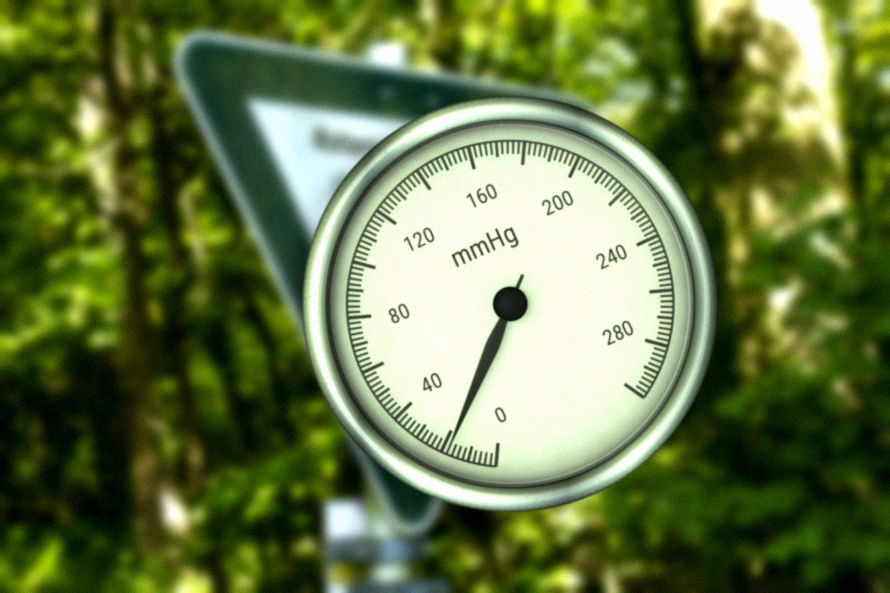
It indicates 18; mmHg
